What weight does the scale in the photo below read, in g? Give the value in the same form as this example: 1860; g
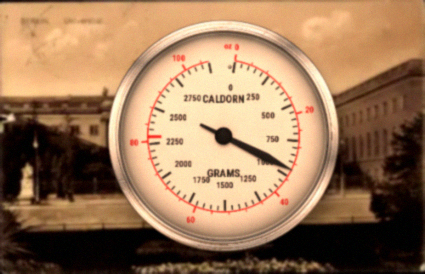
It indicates 950; g
